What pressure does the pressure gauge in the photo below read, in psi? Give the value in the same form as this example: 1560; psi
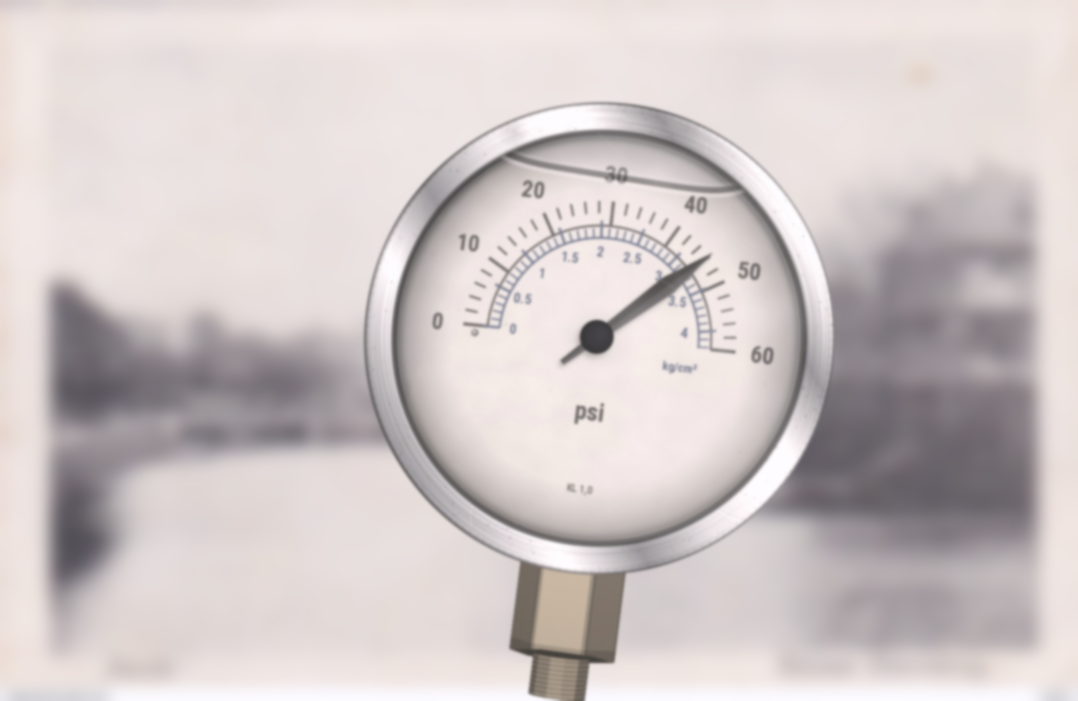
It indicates 46; psi
